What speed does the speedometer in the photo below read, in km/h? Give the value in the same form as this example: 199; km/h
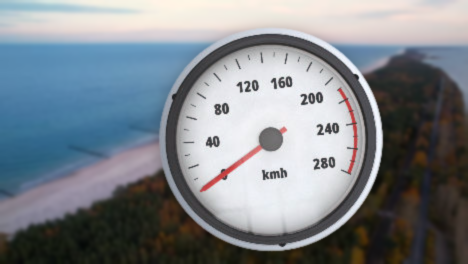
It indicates 0; km/h
